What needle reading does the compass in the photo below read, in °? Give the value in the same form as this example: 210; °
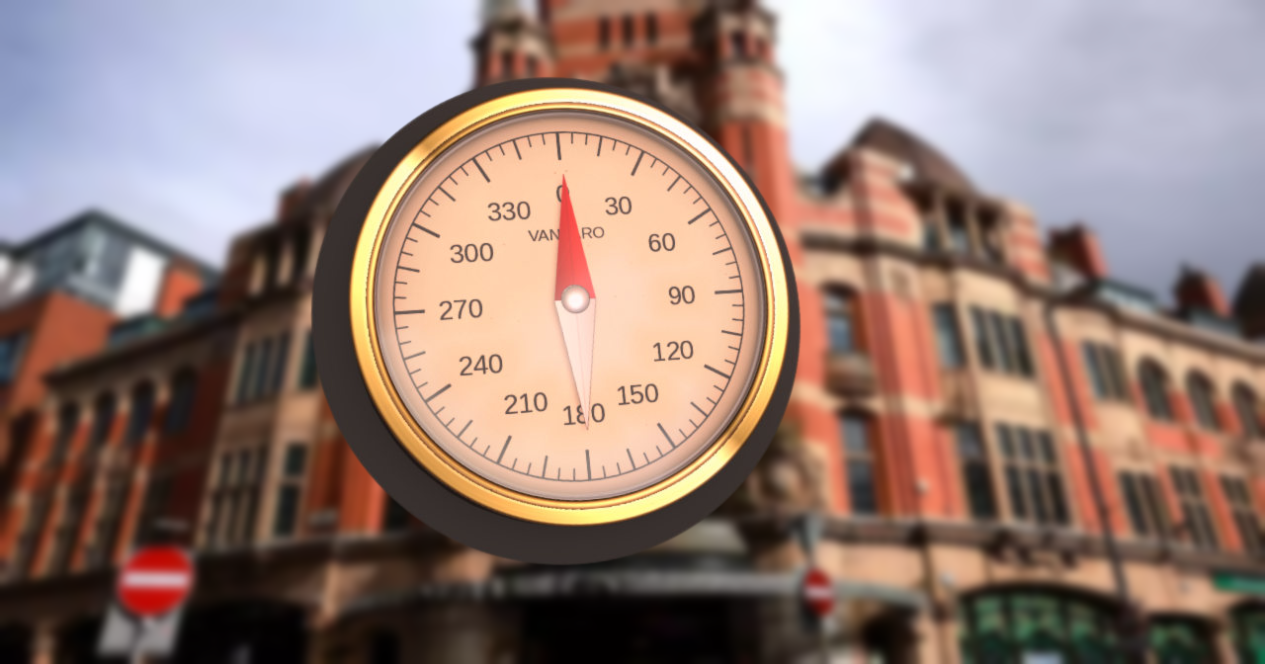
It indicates 0; °
